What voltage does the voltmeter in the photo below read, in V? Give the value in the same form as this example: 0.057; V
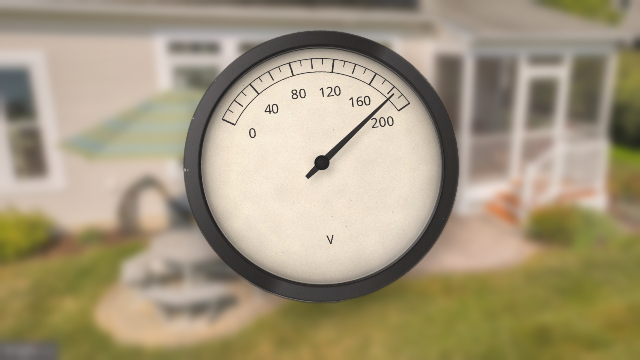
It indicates 185; V
